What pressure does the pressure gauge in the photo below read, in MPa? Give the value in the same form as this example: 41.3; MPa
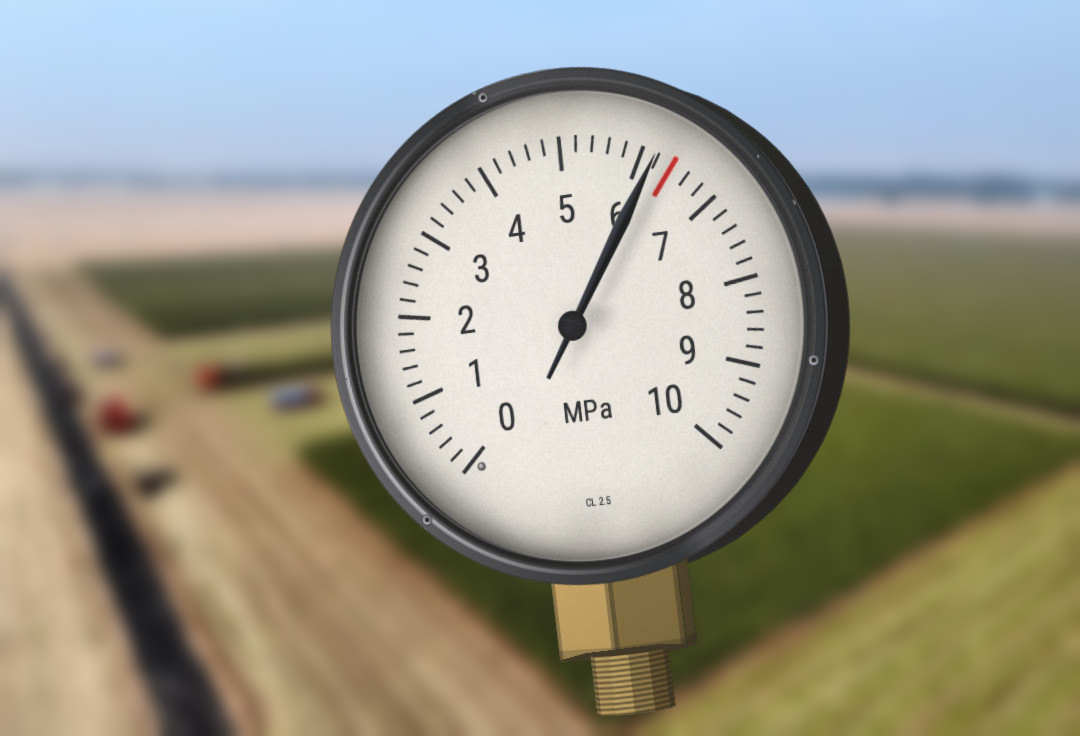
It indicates 6.2; MPa
